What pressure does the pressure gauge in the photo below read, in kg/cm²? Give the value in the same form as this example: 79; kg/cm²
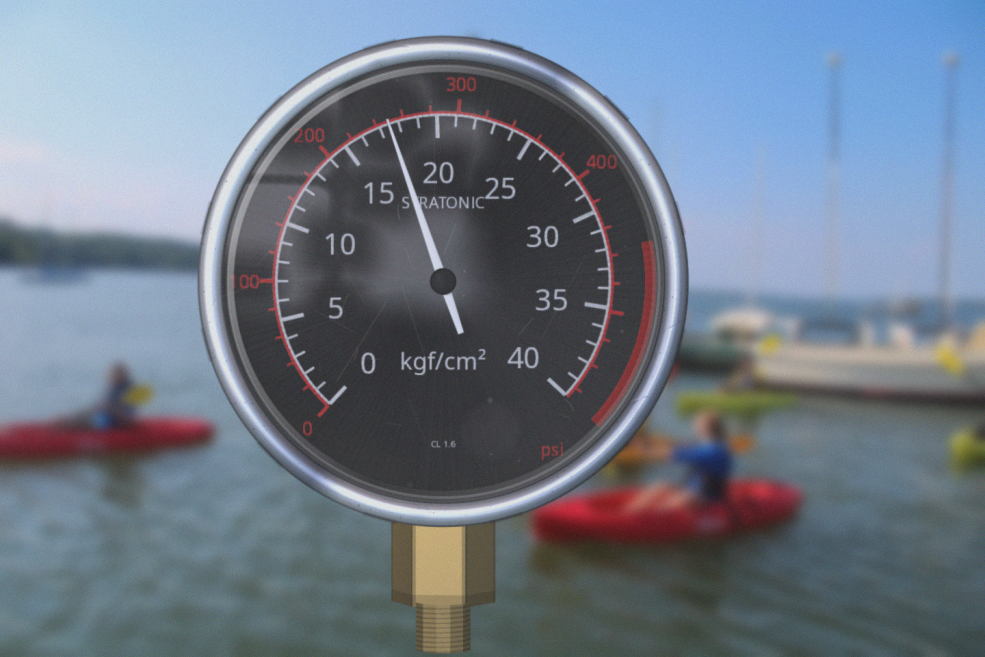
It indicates 17.5; kg/cm²
